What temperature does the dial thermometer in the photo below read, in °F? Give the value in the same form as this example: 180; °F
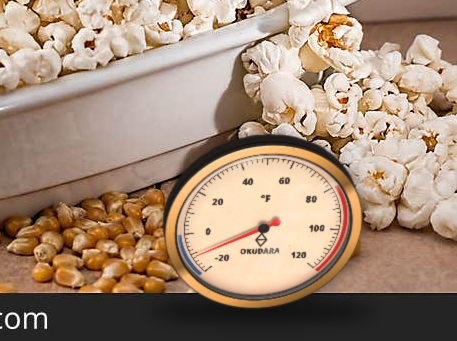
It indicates -10; °F
